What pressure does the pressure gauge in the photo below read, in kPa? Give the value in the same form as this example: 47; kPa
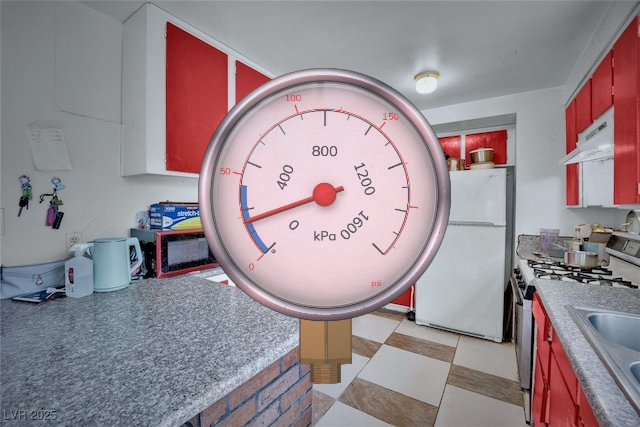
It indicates 150; kPa
